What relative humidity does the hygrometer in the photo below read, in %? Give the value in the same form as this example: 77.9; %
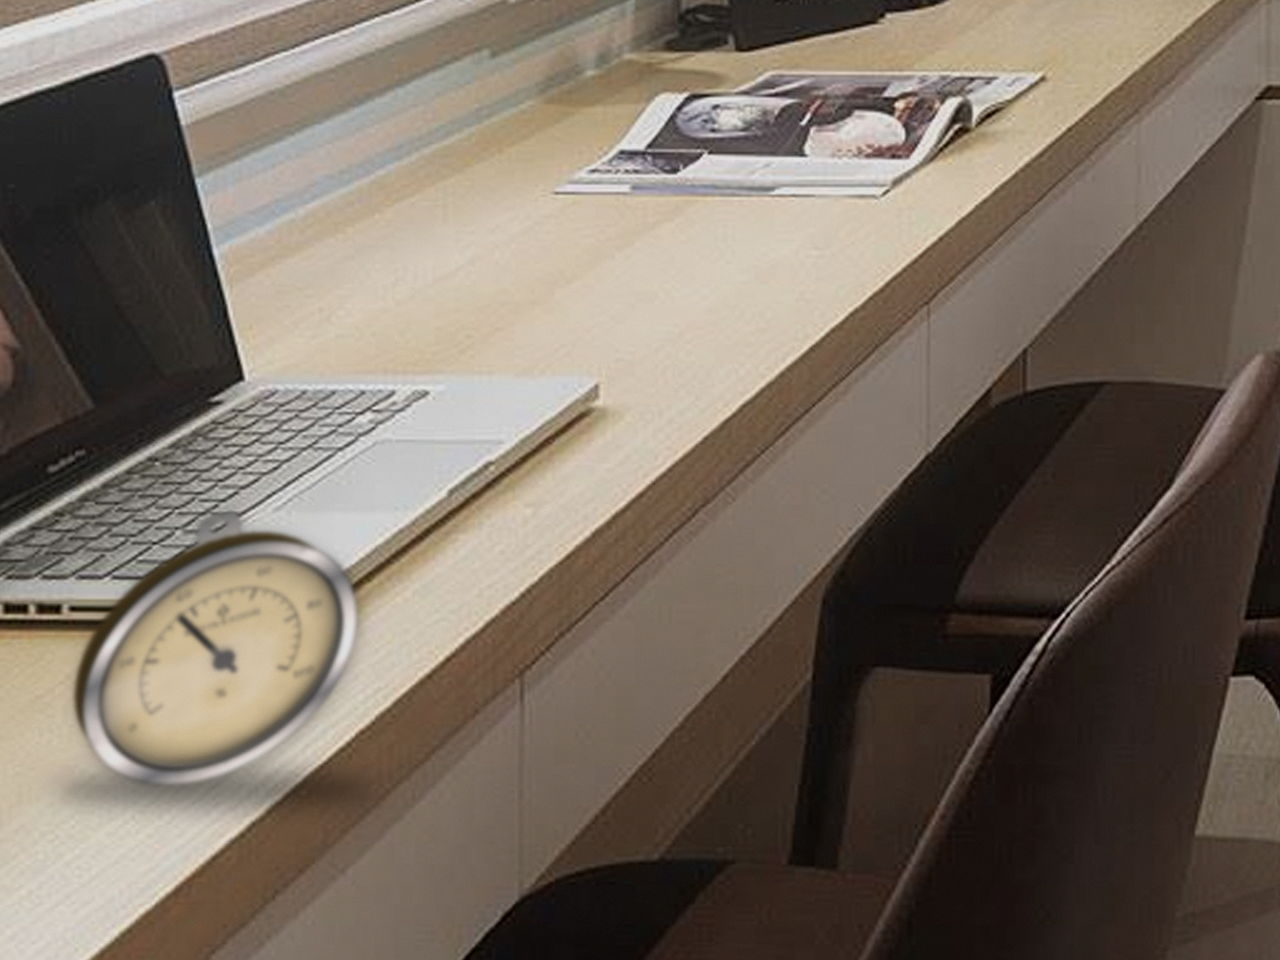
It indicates 36; %
